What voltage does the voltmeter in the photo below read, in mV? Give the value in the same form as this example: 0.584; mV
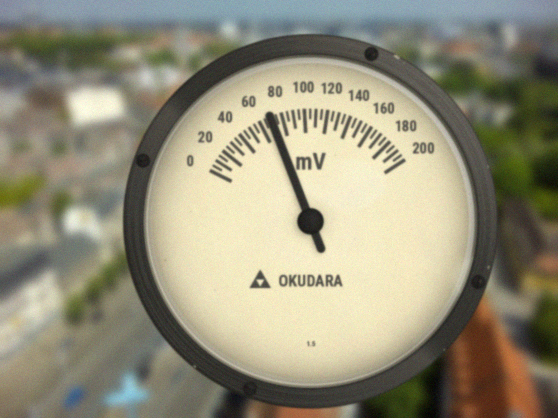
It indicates 70; mV
